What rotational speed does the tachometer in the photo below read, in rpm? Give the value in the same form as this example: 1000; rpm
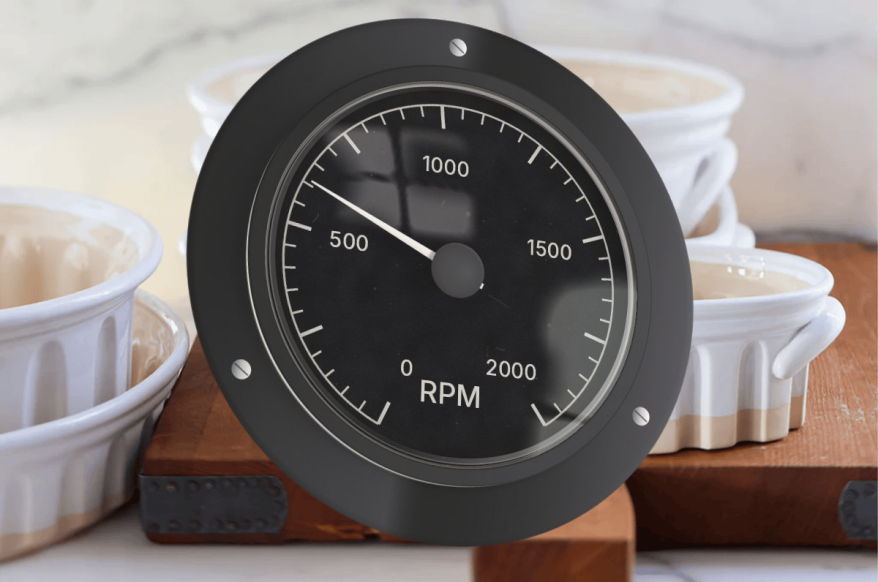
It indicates 600; rpm
